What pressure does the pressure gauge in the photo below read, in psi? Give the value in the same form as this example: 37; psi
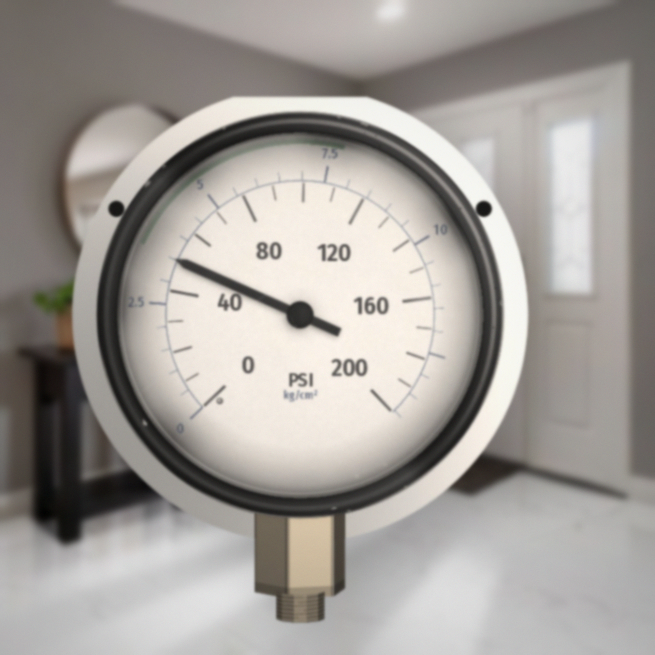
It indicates 50; psi
